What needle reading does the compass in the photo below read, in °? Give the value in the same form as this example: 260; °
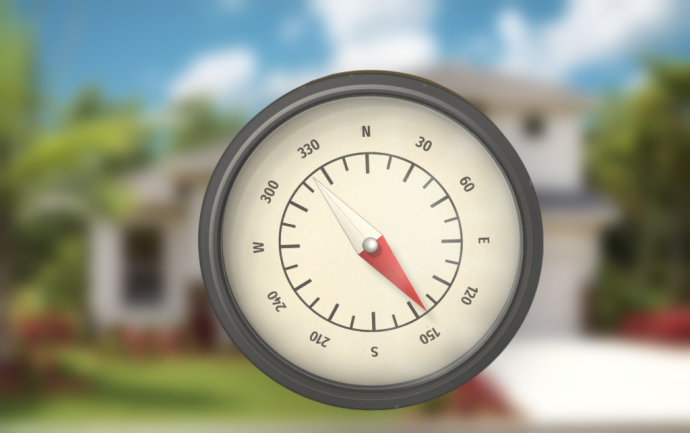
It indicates 142.5; °
